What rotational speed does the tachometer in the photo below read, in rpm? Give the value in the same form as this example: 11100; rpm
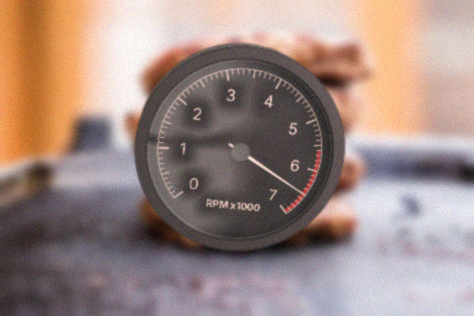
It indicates 6500; rpm
